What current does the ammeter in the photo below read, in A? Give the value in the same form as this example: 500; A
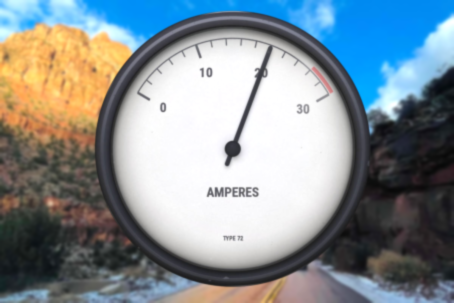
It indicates 20; A
